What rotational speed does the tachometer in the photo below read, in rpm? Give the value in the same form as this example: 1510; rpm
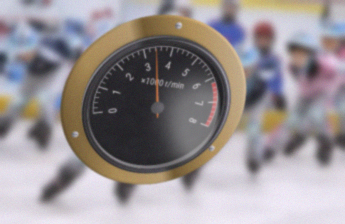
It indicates 3400; rpm
